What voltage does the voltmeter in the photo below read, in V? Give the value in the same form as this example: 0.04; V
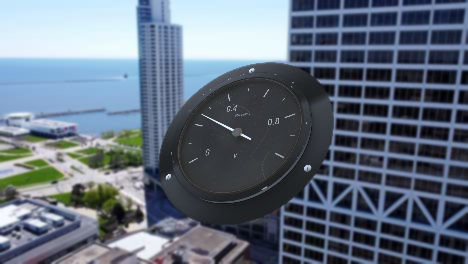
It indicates 0.25; V
